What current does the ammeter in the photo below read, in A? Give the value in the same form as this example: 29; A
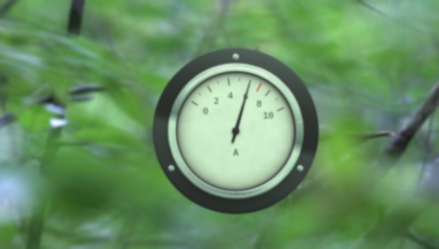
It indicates 6; A
